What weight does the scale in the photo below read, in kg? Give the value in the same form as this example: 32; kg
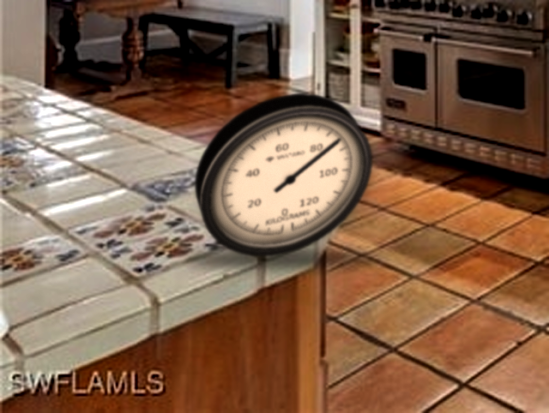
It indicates 85; kg
